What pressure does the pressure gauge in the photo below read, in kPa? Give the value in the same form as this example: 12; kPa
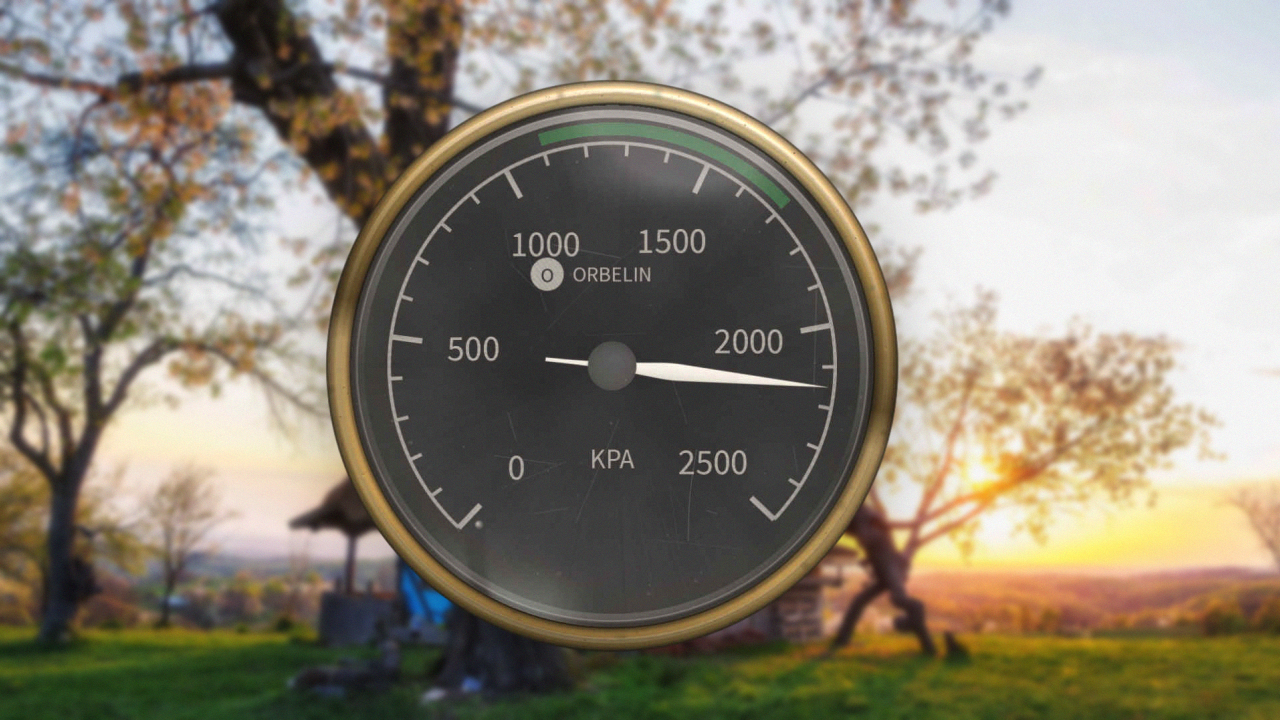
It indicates 2150; kPa
